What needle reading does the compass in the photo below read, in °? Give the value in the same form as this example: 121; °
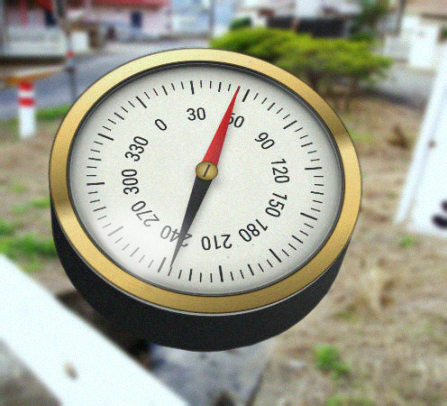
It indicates 55; °
